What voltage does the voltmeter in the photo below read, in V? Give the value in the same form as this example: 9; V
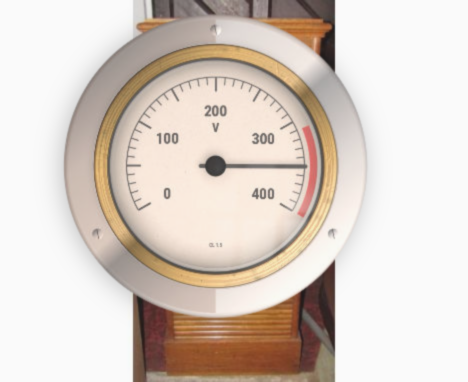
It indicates 350; V
